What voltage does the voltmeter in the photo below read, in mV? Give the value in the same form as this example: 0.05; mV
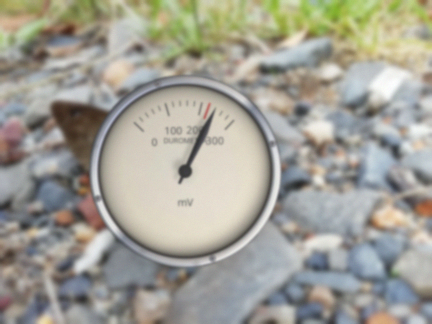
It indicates 240; mV
